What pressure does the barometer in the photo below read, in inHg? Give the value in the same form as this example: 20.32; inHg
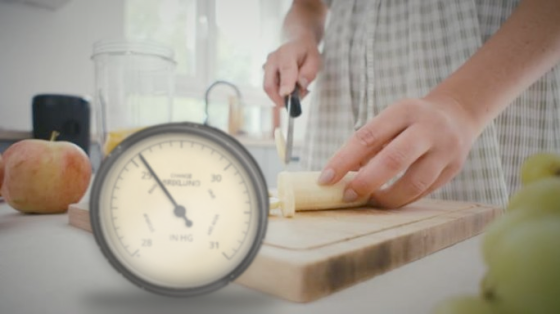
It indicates 29.1; inHg
